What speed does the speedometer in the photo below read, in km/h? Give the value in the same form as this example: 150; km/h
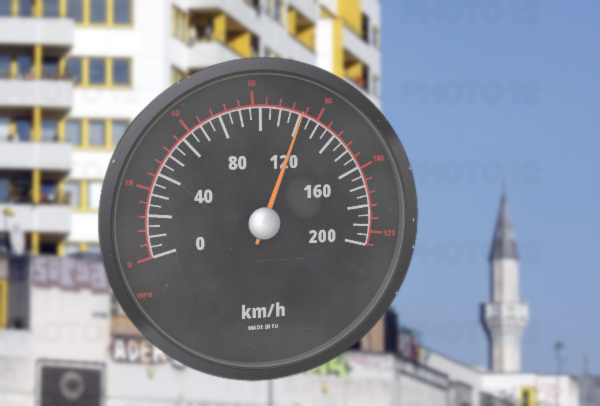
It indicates 120; km/h
